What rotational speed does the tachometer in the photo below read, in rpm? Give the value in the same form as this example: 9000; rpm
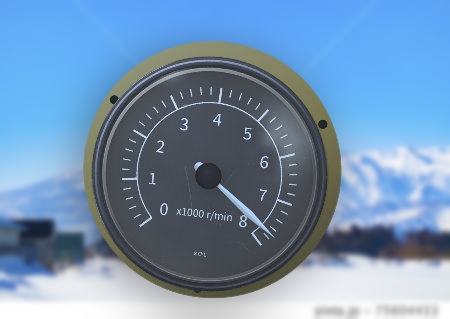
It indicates 7700; rpm
